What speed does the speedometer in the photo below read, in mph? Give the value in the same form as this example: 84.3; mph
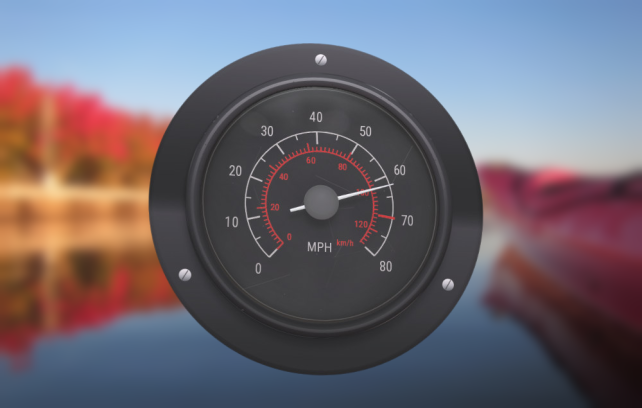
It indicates 62.5; mph
